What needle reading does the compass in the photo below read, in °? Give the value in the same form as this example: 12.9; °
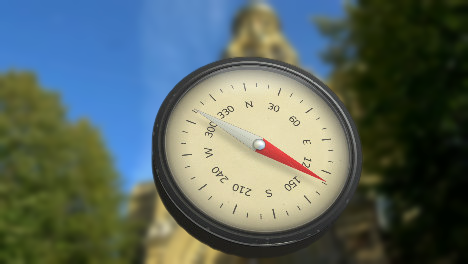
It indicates 130; °
